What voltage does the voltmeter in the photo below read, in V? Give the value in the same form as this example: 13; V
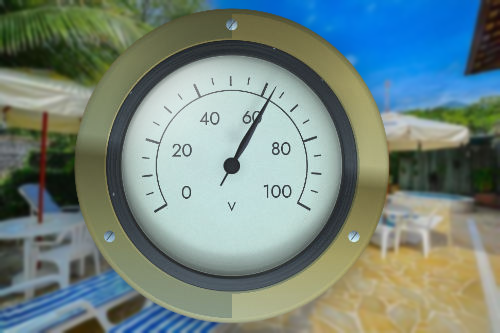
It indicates 62.5; V
